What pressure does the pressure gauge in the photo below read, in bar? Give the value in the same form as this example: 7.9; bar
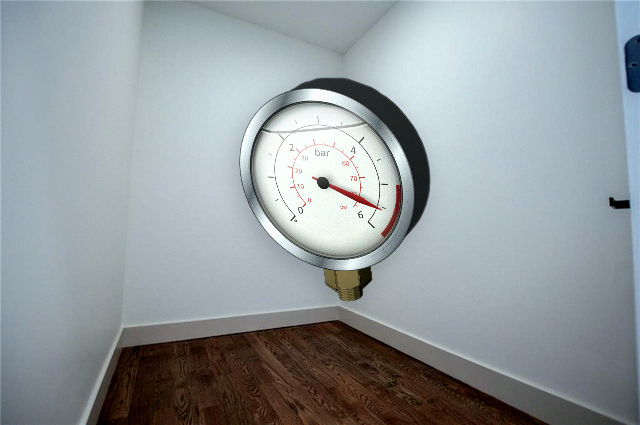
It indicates 5.5; bar
